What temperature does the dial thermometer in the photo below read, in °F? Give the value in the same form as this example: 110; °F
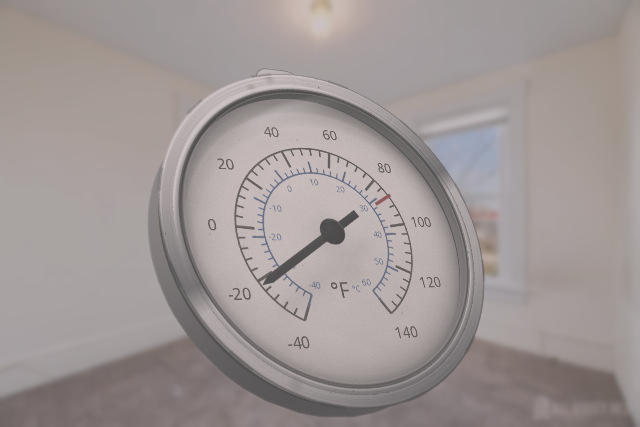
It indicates -22; °F
